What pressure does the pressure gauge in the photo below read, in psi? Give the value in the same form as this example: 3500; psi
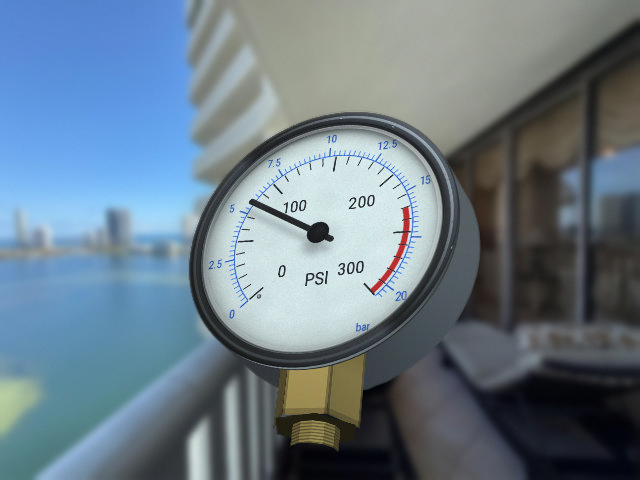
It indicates 80; psi
